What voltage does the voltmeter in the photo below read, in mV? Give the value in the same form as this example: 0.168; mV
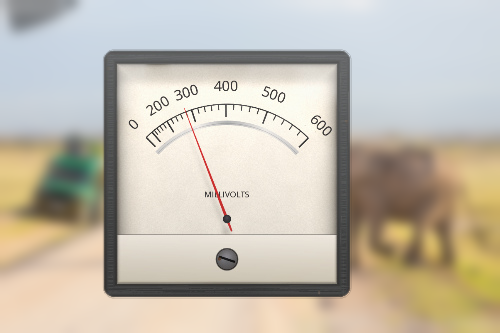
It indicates 280; mV
